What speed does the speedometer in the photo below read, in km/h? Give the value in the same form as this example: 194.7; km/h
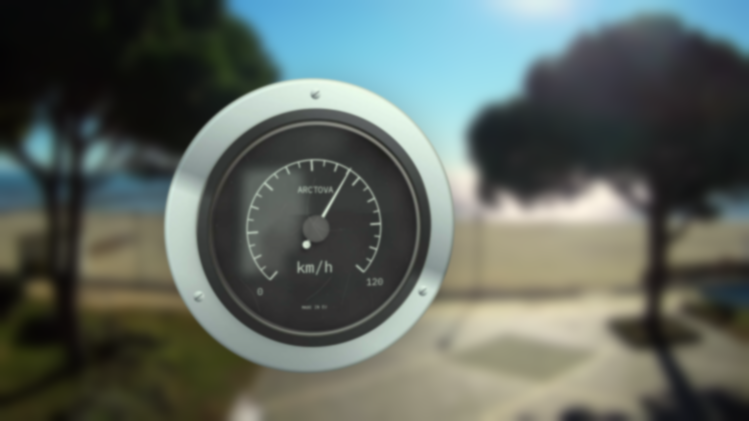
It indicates 75; km/h
